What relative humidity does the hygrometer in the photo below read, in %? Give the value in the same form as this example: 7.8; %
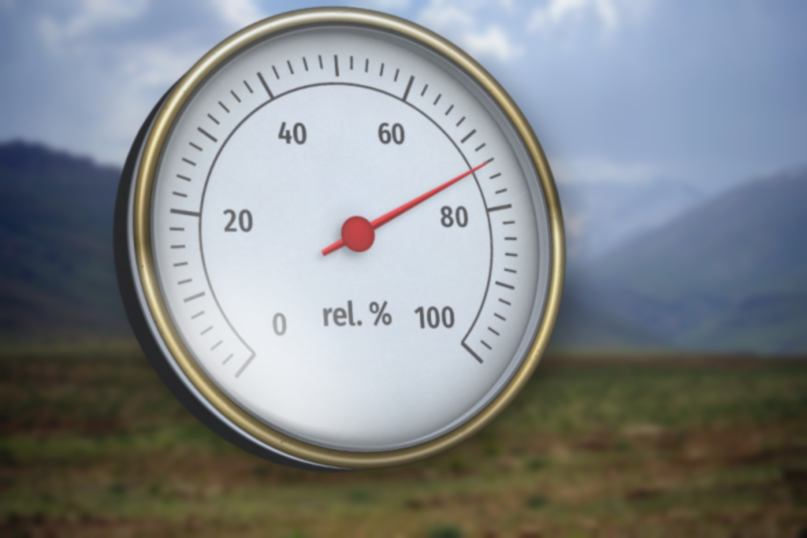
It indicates 74; %
